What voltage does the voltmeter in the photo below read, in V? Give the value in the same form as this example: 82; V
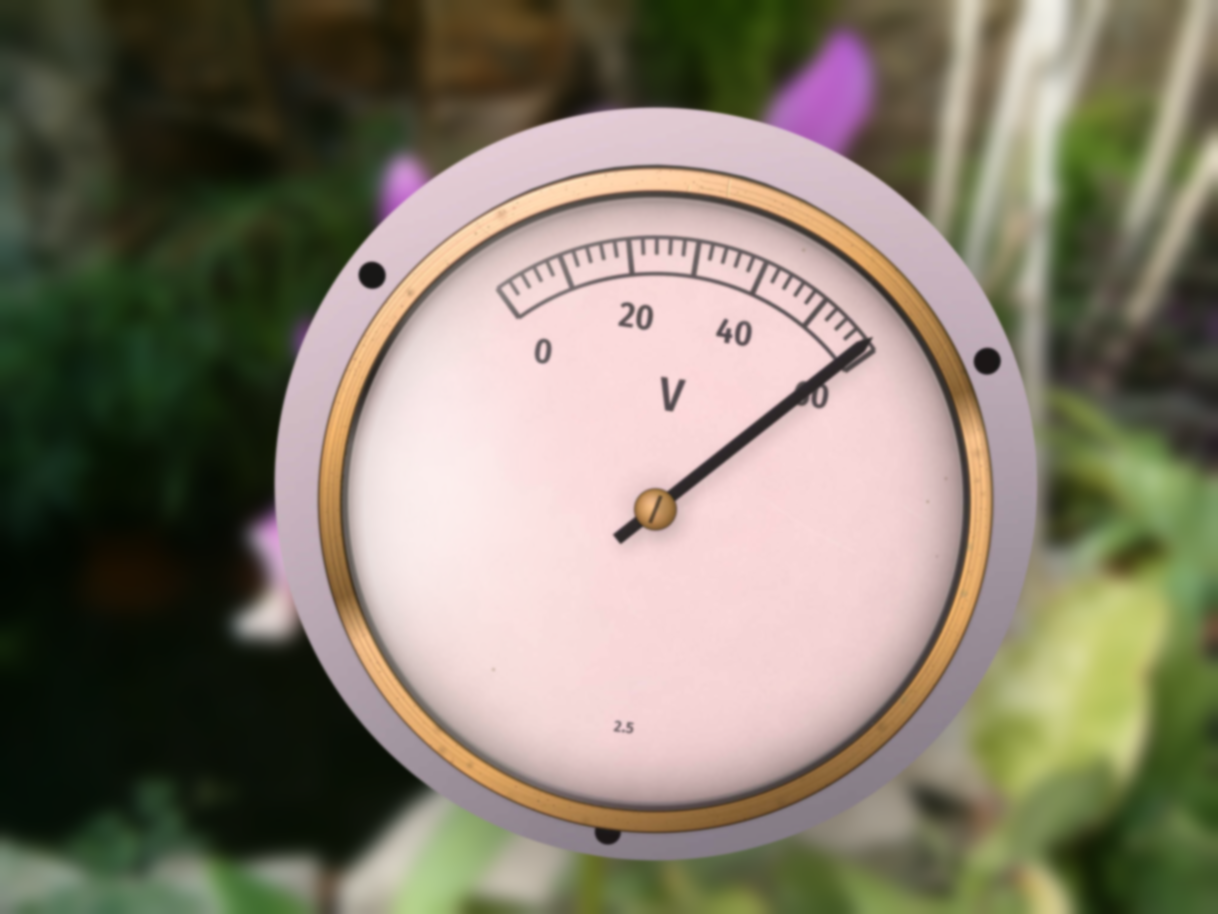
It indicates 58; V
